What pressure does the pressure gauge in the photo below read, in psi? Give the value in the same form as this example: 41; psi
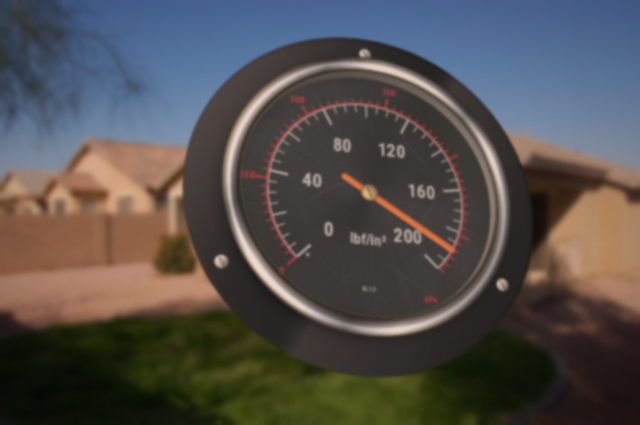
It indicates 190; psi
